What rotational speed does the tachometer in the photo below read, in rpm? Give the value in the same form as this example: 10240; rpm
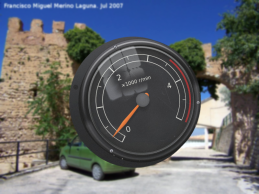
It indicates 250; rpm
